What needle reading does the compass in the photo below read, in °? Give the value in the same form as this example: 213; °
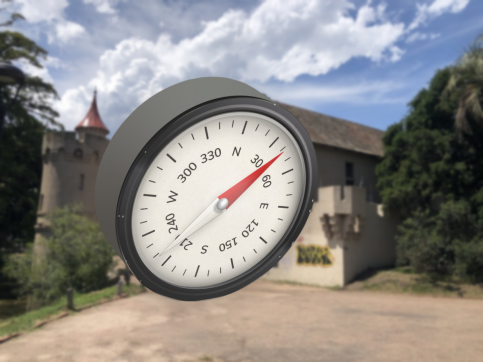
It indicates 40; °
